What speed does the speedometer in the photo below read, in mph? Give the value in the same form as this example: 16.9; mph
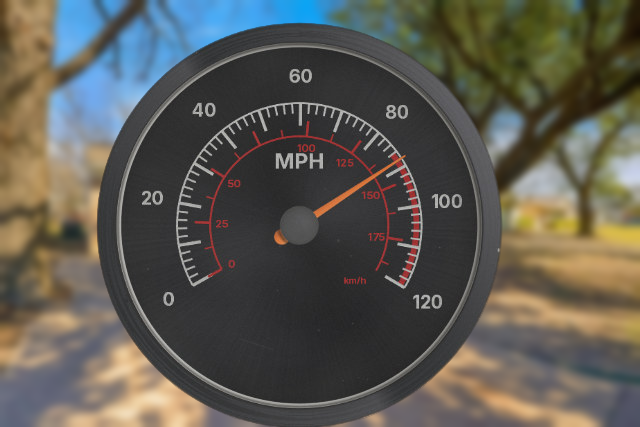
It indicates 88; mph
